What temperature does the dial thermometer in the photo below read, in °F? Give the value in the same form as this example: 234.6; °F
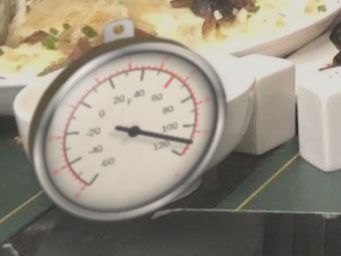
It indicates 110; °F
